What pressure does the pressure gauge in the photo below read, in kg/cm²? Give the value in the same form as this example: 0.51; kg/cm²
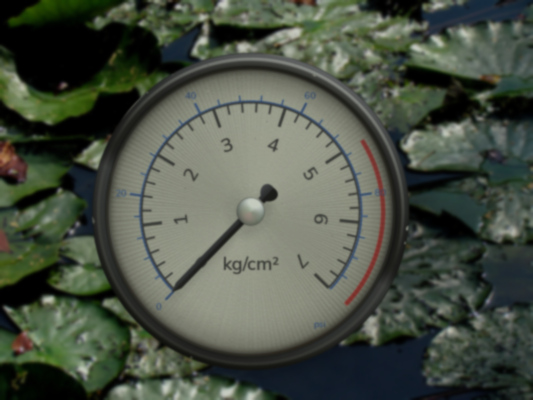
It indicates 0; kg/cm²
